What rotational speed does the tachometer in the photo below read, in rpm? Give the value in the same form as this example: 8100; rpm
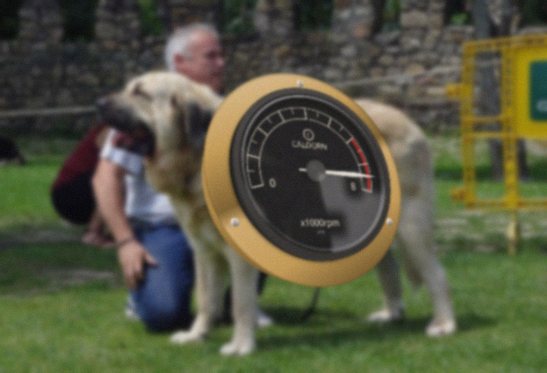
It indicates 7500; rpm
